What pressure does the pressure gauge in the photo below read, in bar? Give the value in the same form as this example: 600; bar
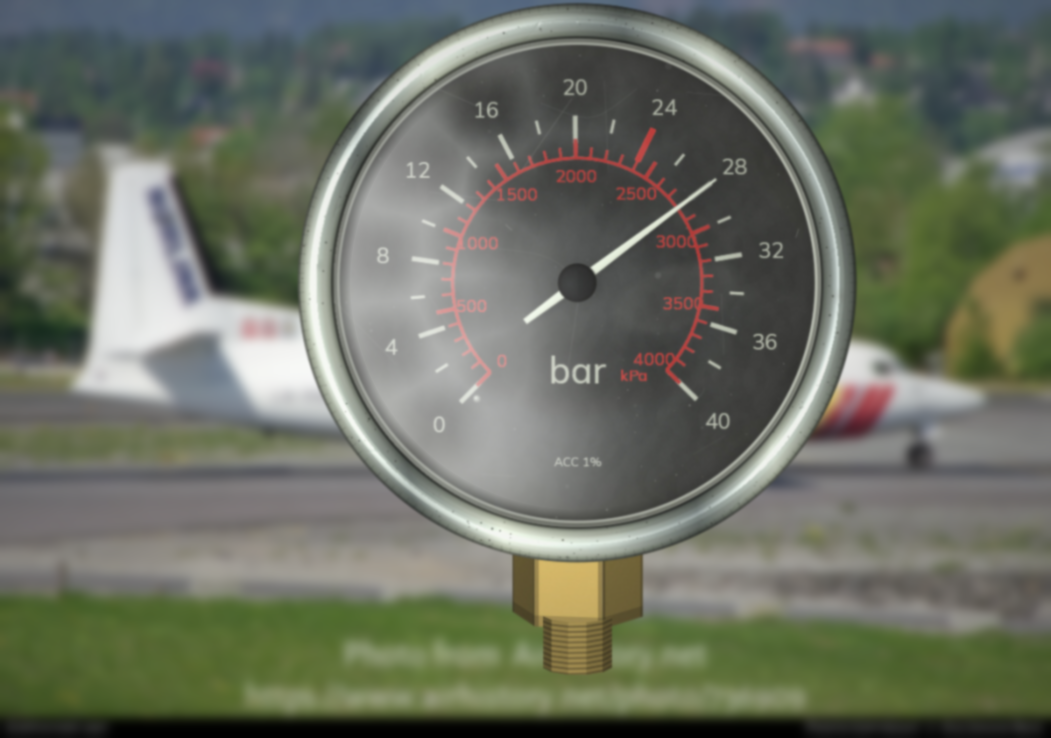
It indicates 28; bar
